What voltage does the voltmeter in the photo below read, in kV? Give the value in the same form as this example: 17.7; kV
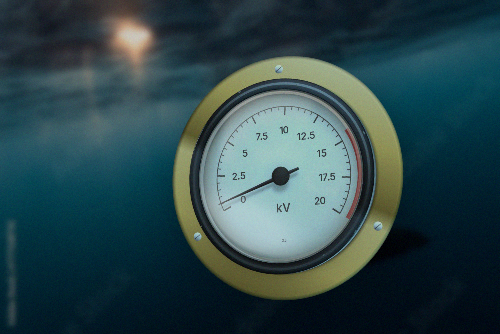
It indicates 0.5; kV
